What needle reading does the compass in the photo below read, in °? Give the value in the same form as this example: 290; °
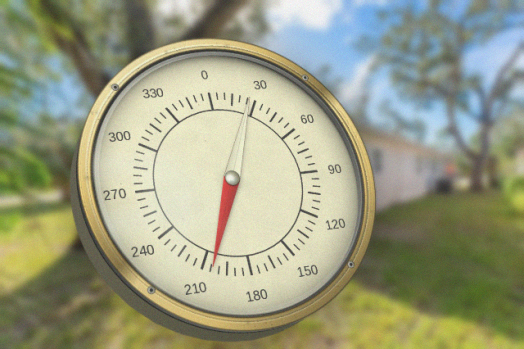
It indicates 205; °
